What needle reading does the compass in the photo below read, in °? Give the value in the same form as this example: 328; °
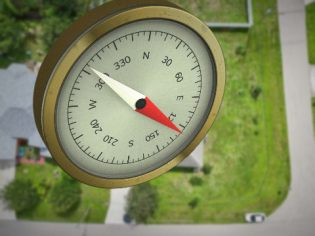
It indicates 125; °
